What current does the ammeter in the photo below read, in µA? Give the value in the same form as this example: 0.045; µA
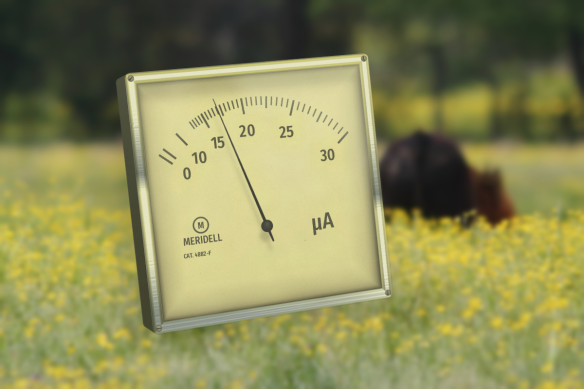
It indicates 17; µA
